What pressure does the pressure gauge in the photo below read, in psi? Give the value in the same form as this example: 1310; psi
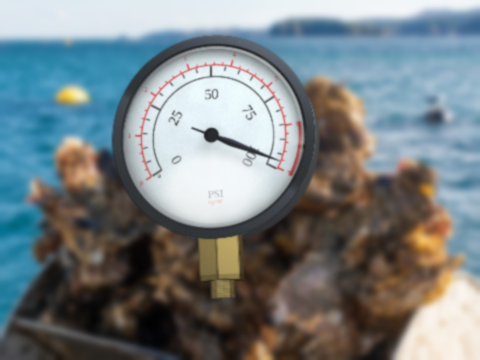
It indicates 97.5; psi
